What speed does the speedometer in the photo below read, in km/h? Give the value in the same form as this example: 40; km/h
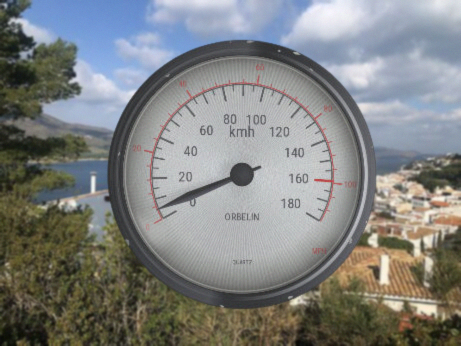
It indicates 5; km/h
